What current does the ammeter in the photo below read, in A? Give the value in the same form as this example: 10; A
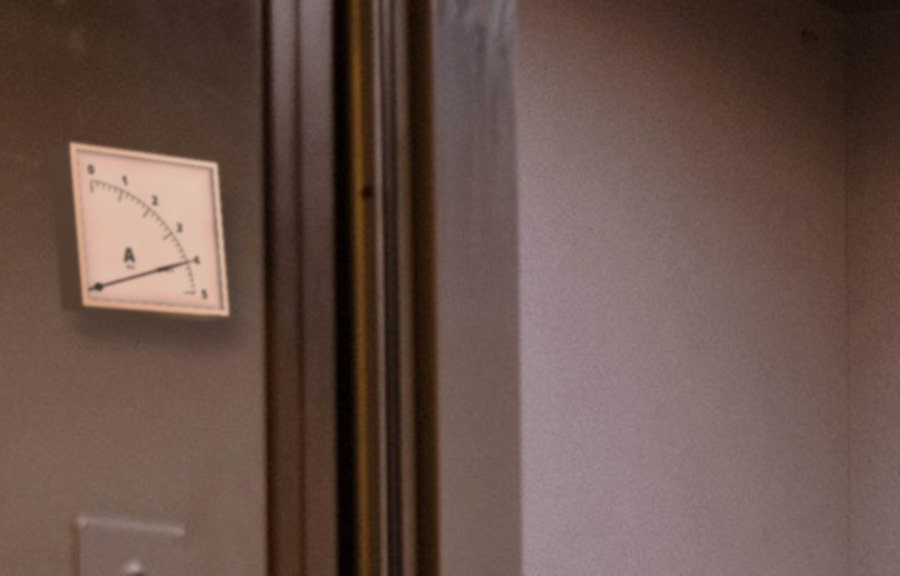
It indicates 4; A
